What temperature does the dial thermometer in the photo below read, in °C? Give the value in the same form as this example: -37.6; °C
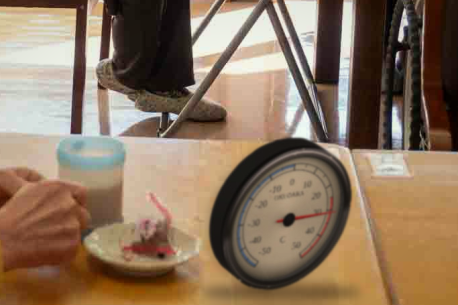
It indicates 30; °C
